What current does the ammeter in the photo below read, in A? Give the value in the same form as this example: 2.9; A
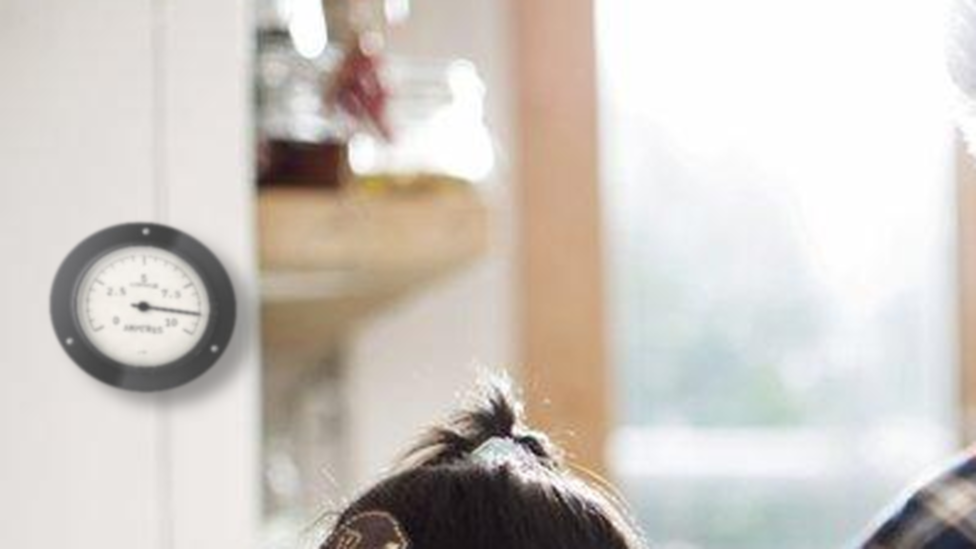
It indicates 9; A
